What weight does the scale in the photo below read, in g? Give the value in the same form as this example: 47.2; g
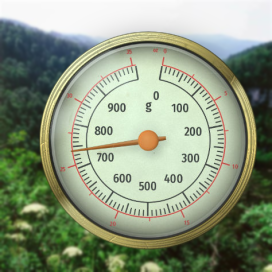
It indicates 740; g
